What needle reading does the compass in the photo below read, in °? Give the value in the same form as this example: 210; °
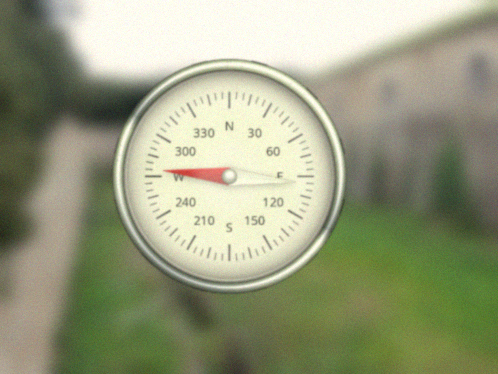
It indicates 275; °
